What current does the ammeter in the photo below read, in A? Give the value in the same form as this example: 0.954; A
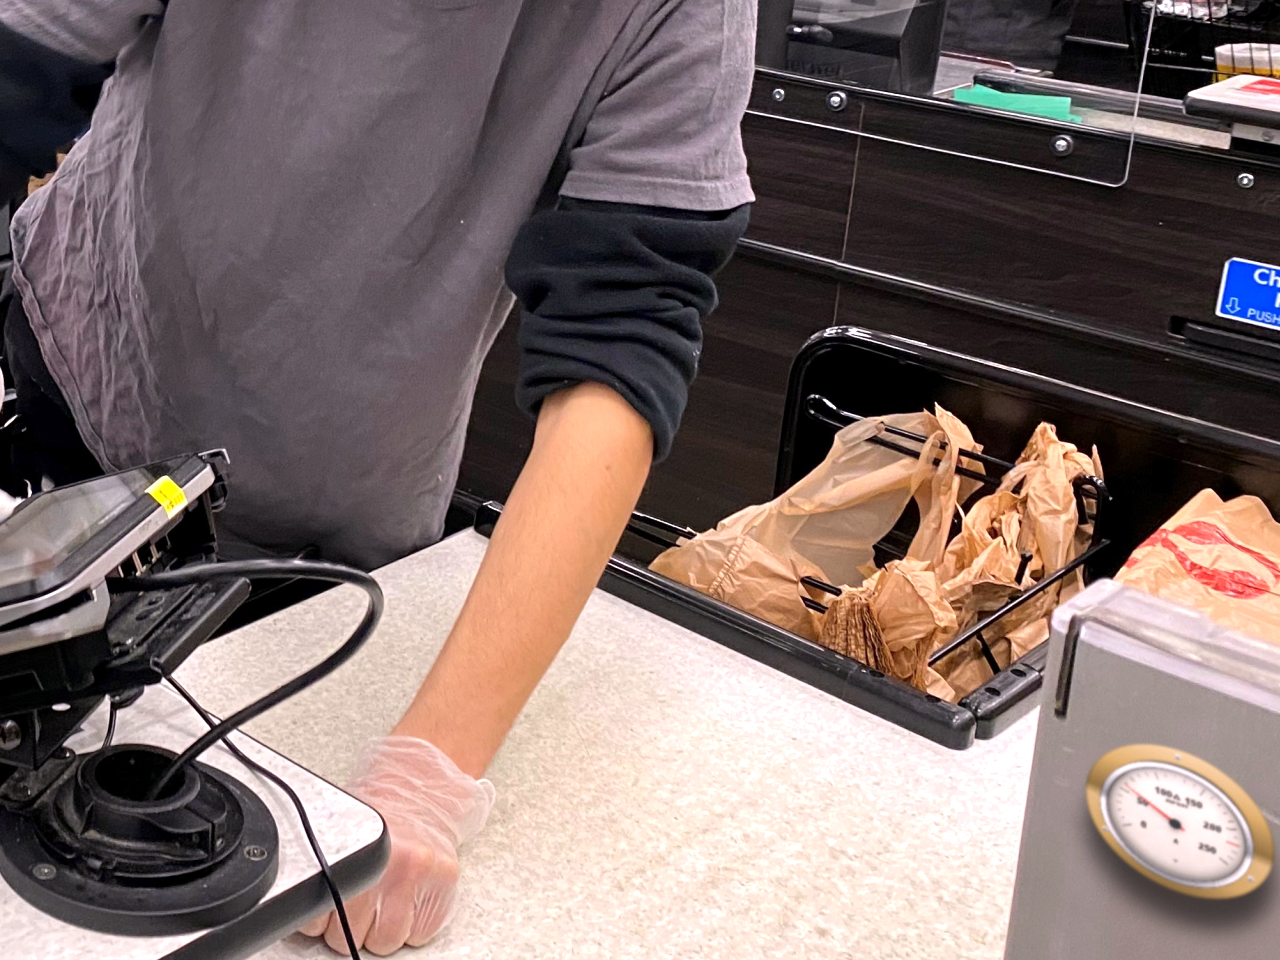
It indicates 60; A
